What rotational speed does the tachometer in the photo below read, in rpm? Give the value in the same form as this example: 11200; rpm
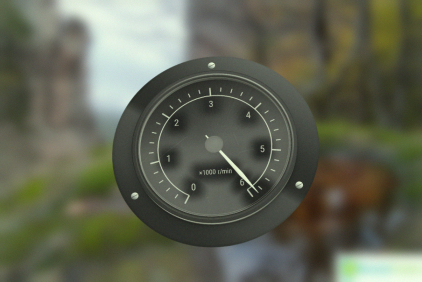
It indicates 5900; rpm
